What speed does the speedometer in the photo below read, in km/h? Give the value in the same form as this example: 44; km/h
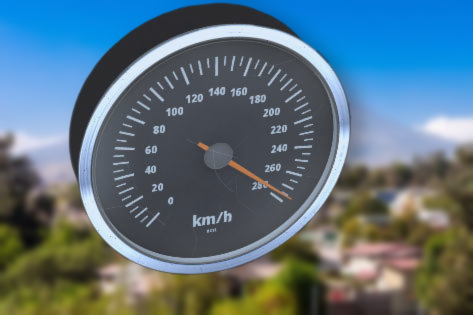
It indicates 275; km/h
